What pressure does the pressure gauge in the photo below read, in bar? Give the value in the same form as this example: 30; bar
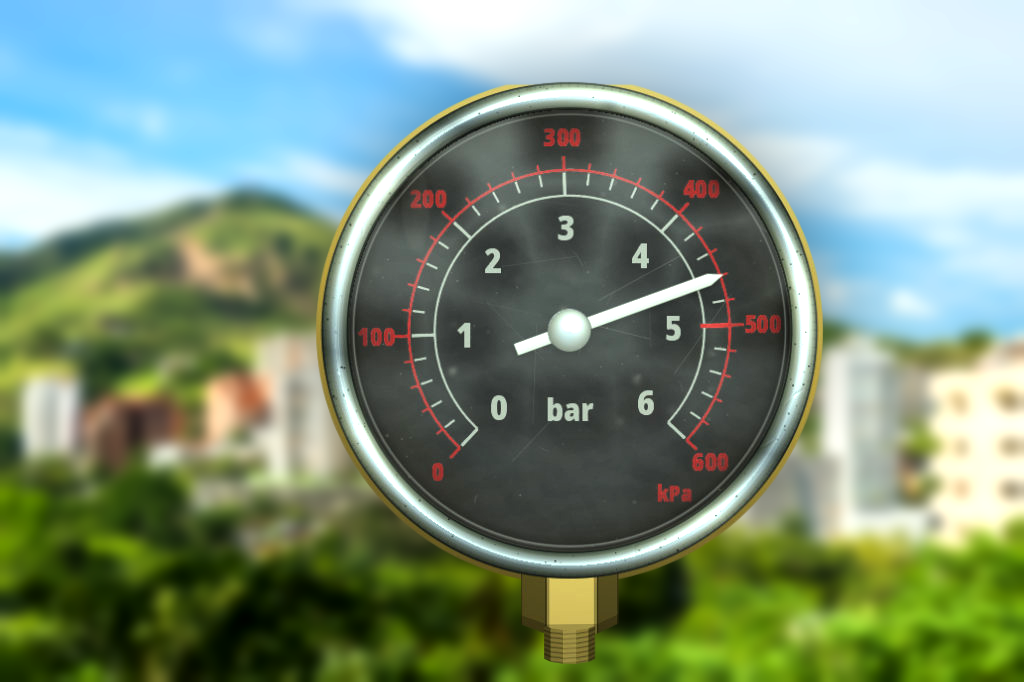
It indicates 4.6; bar
